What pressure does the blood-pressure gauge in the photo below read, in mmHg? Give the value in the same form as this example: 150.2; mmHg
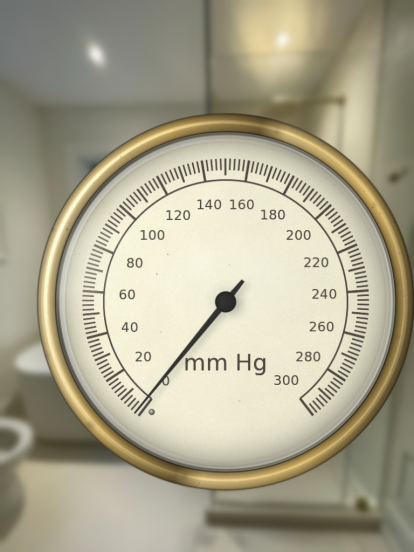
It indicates 2; mmHg
